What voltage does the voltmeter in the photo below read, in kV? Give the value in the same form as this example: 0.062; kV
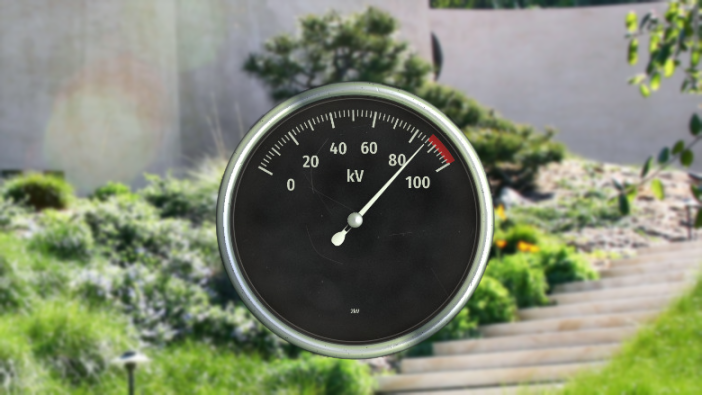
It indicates 86; kV
